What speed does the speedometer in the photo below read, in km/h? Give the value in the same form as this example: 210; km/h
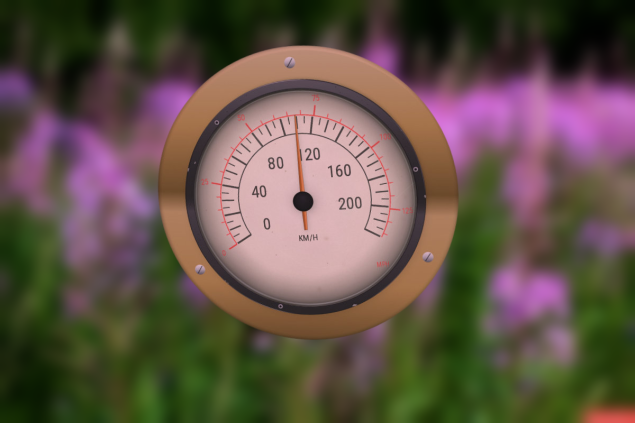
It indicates 110; km/h
